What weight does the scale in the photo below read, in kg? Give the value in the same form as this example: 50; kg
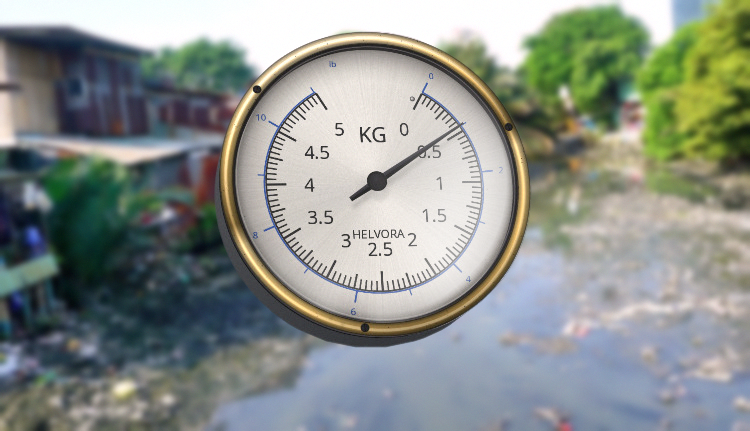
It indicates 0.45; kg
